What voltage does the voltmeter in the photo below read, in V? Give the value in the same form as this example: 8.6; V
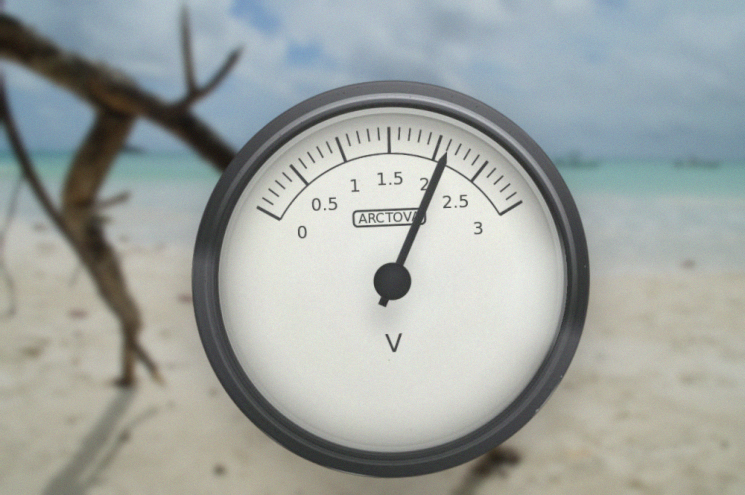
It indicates 2.1; V
